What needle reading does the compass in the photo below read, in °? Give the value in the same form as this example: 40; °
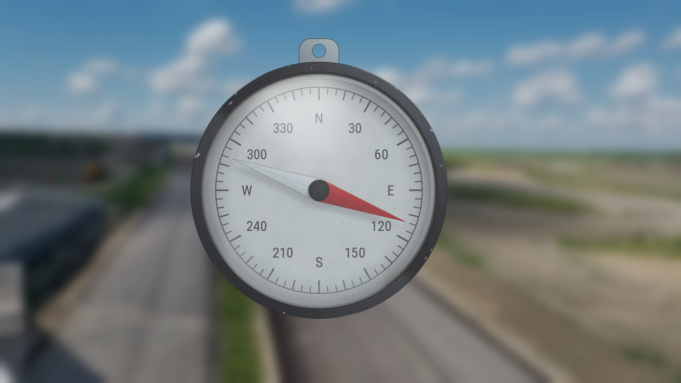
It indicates 110; °
